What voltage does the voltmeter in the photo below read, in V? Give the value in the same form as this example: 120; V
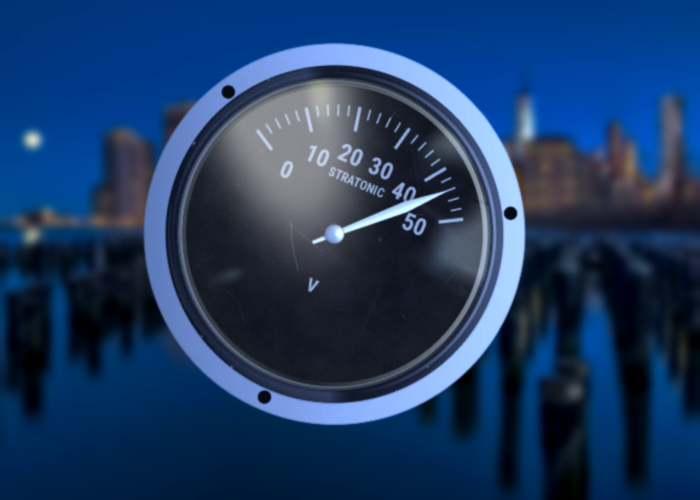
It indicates 44; V
